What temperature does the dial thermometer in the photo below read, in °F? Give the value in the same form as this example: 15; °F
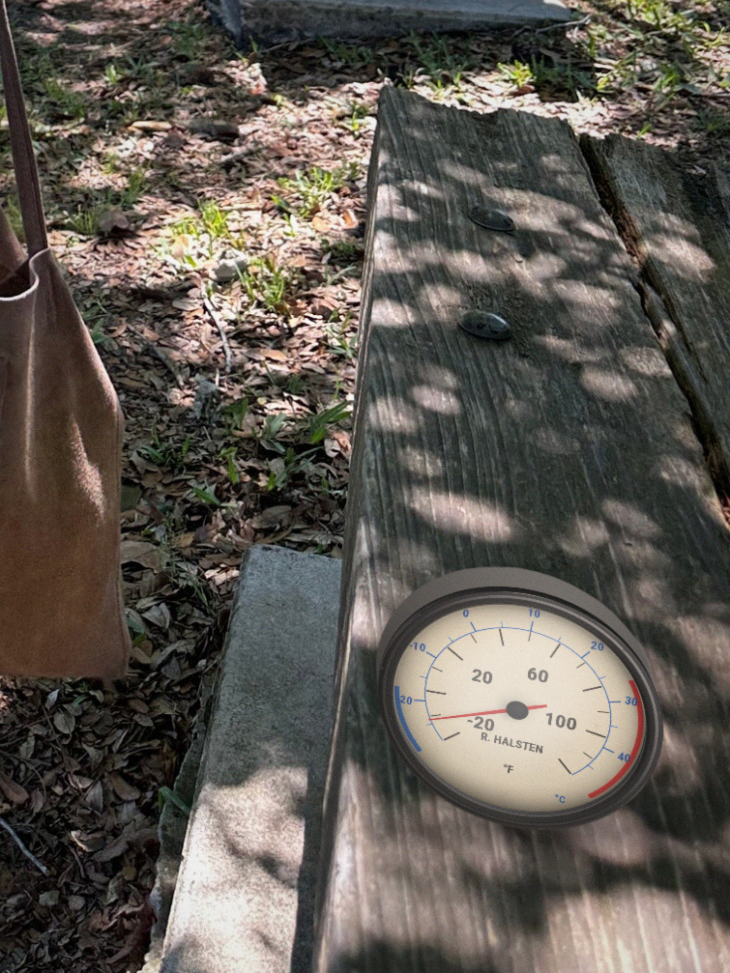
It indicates -10; °F
